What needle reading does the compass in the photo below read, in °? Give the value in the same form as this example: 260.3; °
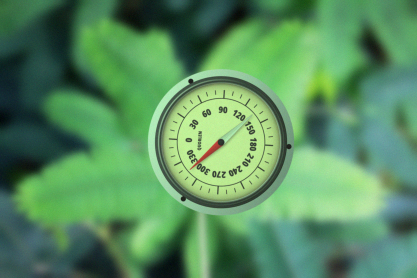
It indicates 315; °
